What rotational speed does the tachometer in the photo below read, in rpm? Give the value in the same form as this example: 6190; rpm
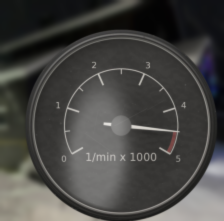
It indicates 4500; rpm
